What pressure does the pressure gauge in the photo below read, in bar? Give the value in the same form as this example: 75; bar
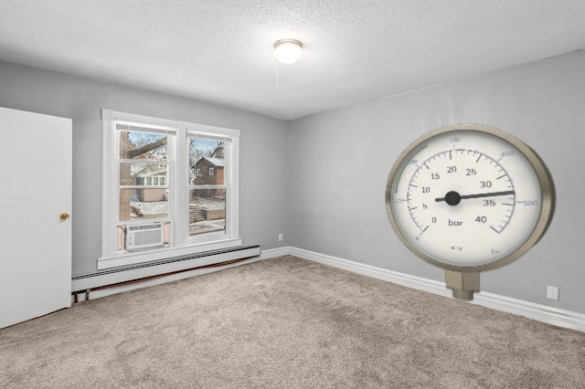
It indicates 33; bar
